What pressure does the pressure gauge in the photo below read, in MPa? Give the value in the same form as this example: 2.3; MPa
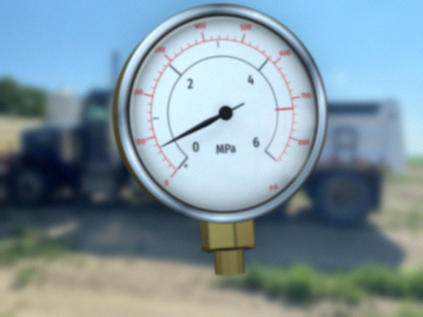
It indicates 0.5; MPa
